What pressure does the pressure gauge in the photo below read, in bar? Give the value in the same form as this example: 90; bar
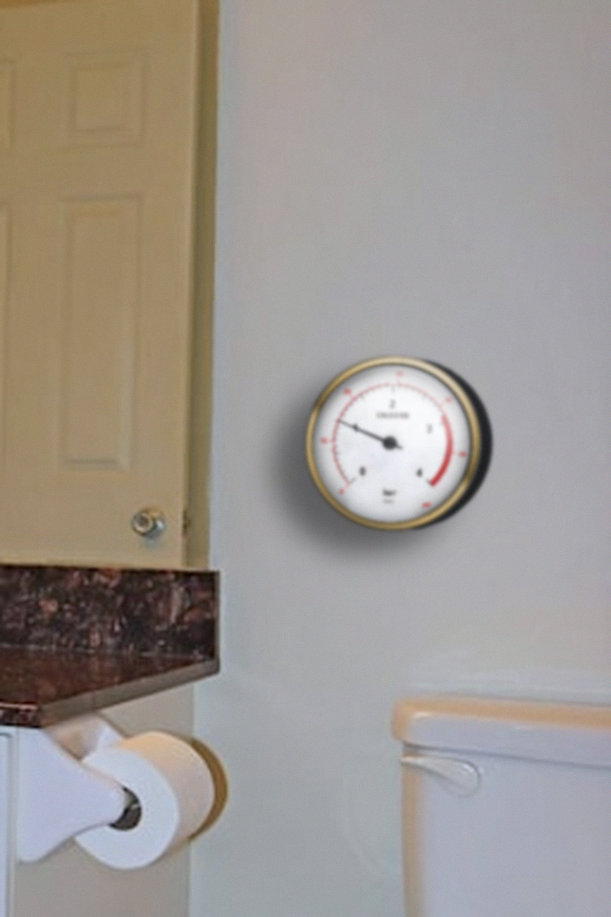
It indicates 1; bar
